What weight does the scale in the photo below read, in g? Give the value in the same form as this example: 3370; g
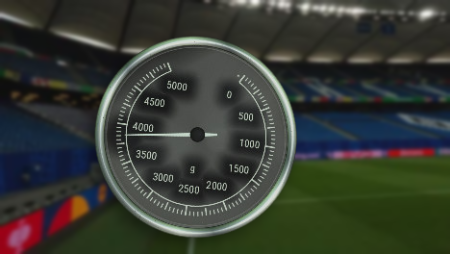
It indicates 3850; g
